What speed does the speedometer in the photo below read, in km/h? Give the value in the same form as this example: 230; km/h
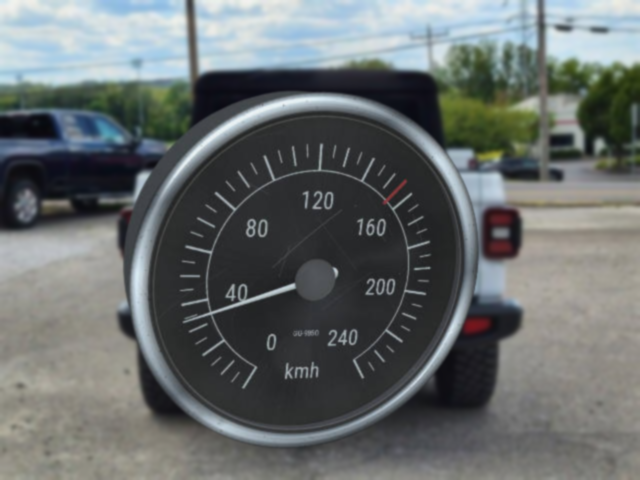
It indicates 35; km/h
